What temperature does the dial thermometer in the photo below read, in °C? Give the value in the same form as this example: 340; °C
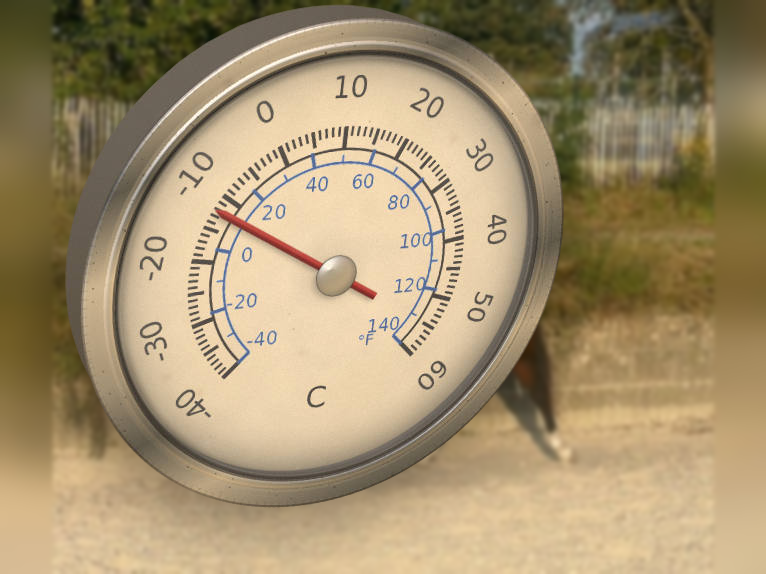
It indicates -12; °C
